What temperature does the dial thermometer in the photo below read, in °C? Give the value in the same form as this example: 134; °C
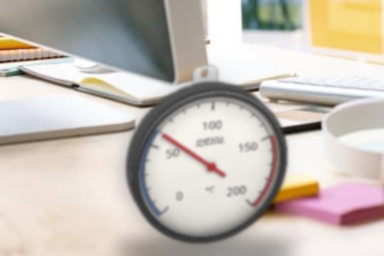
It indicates 60; °C
